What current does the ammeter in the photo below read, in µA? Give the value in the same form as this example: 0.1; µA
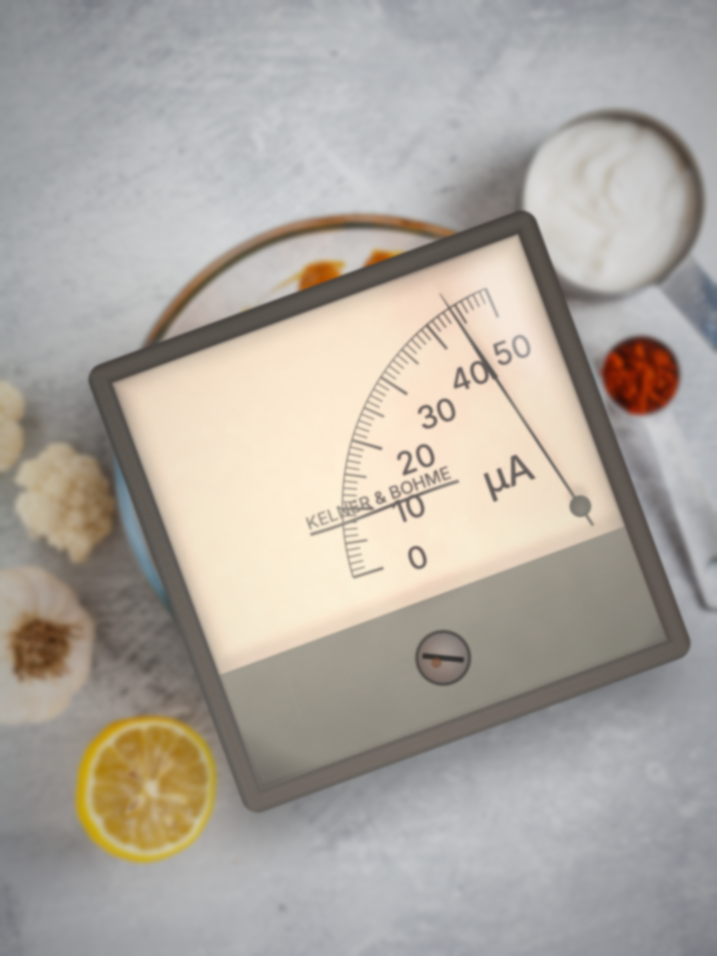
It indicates 44; µA
